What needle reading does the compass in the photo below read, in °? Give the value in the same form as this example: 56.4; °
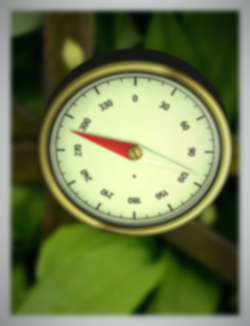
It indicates 290; °
